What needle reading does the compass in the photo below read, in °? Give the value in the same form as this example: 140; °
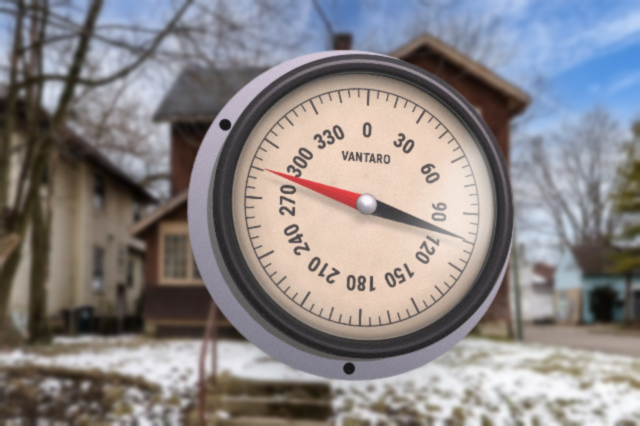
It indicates 285; °
